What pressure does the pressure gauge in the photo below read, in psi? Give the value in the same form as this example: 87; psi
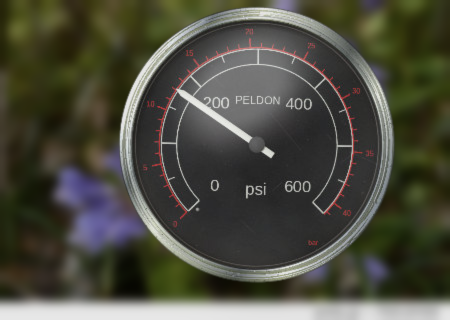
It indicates 175; psi
